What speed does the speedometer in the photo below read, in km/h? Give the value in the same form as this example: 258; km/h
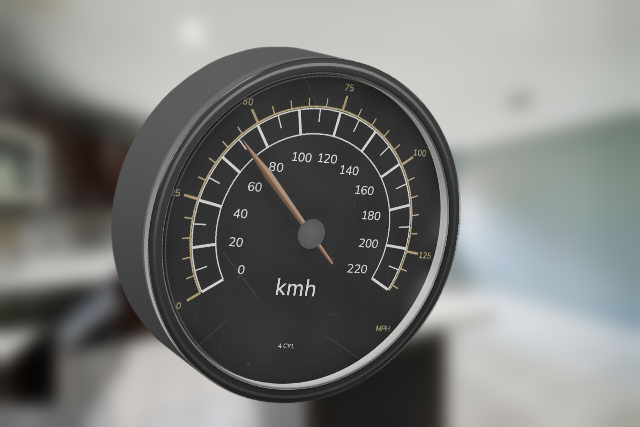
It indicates 70; km/h
